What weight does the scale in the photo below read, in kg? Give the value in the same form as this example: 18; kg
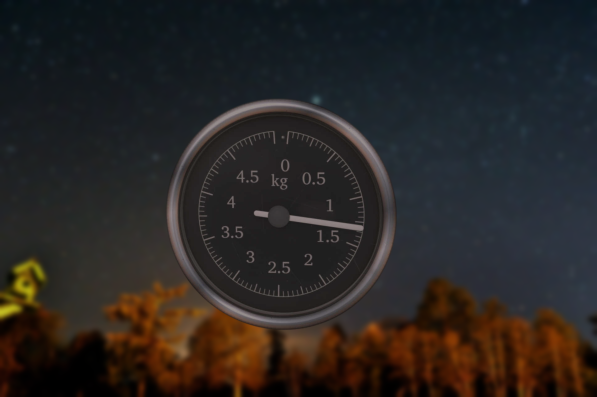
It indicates 1.3; kg
